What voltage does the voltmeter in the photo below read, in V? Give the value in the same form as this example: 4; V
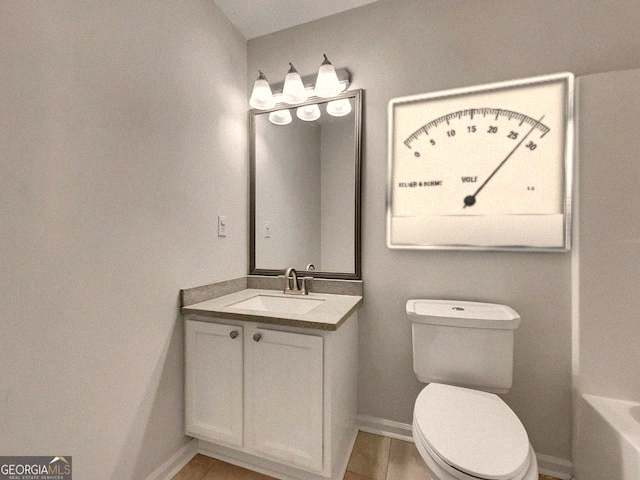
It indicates 27.5; V
